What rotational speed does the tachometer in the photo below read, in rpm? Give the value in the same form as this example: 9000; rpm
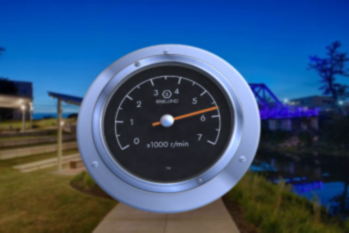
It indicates 5750; rpm
